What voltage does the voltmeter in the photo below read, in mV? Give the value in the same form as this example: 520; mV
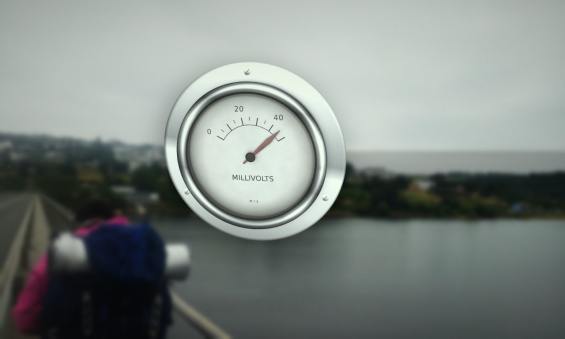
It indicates 45; mV
